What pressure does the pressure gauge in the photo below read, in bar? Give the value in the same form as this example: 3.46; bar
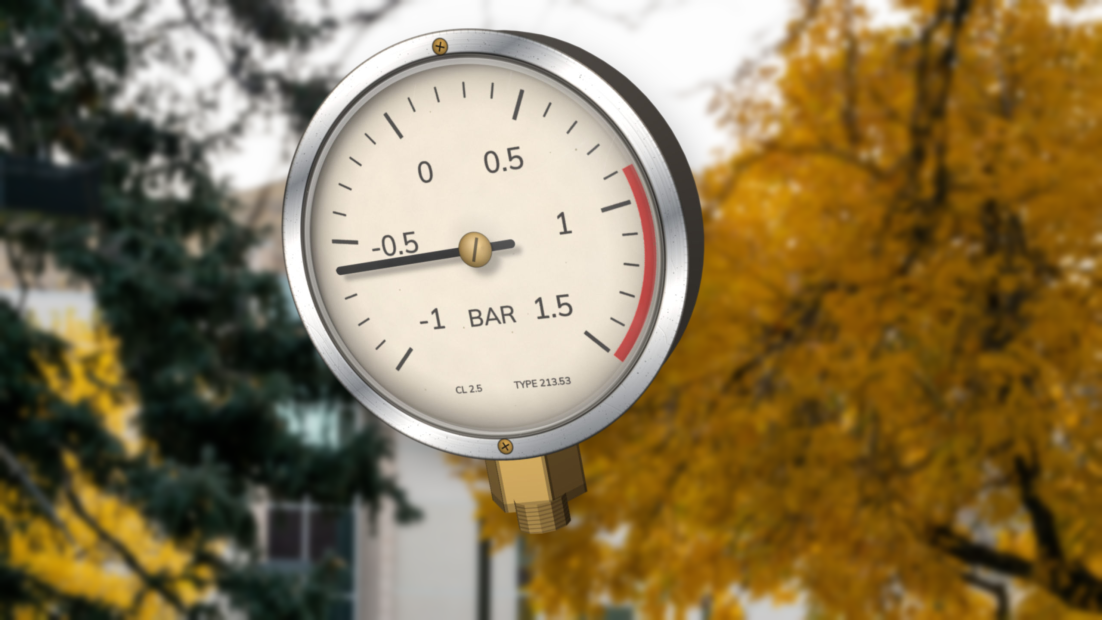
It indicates -0.6; bar
